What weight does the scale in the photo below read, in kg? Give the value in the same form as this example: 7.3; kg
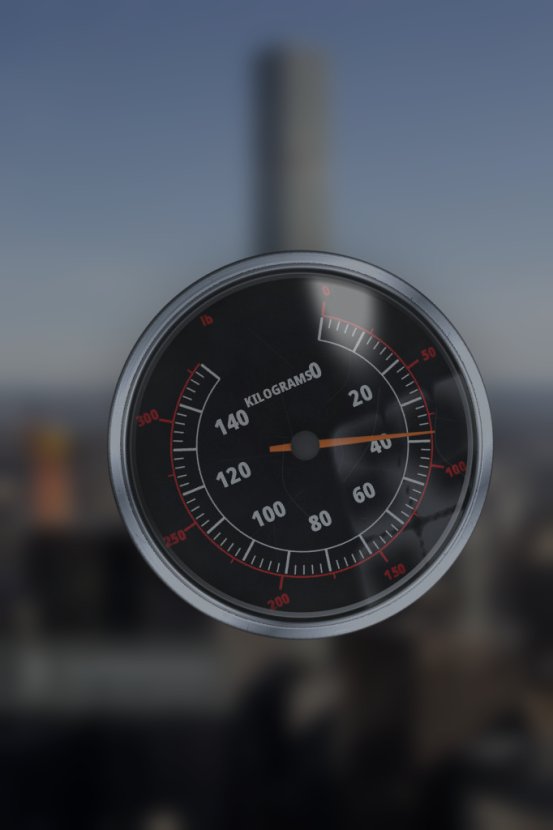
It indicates 38; kg
